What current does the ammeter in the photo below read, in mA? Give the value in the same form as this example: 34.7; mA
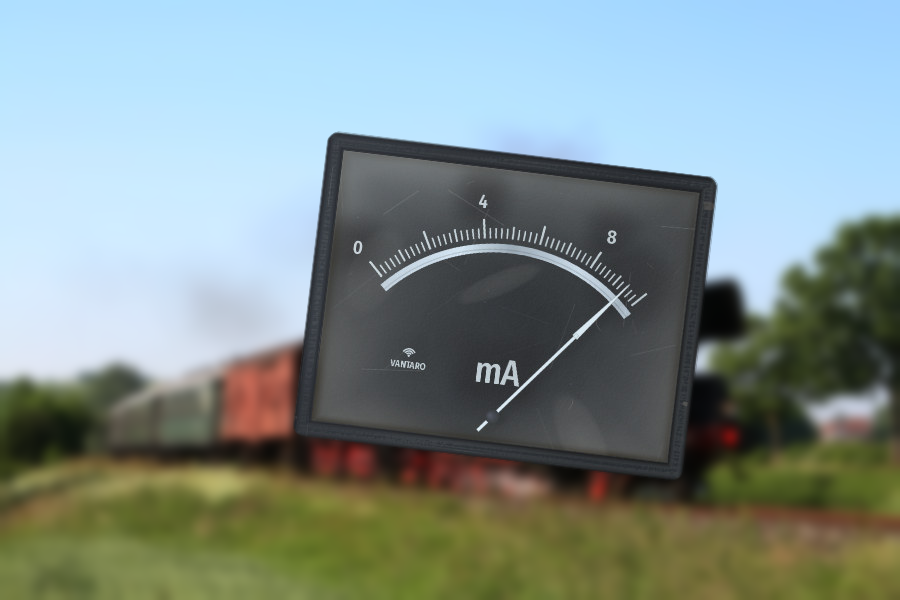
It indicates 9.4; mA
